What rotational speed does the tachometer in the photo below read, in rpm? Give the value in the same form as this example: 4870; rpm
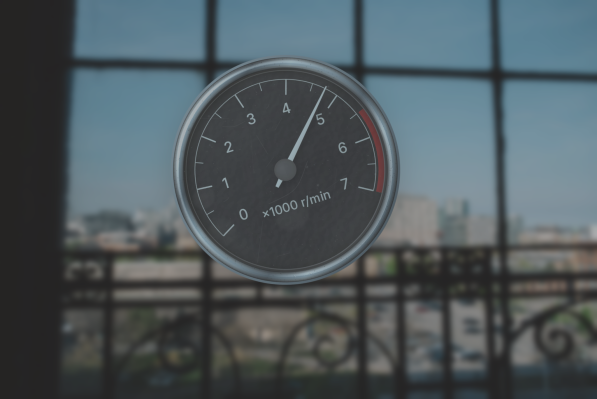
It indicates 4750; rpm
